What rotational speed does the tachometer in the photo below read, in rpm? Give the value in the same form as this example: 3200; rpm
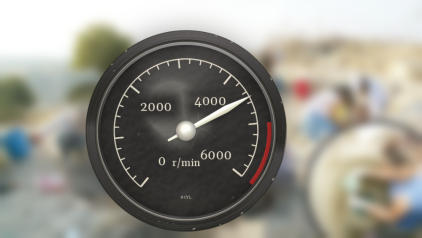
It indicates 4500; rpm
